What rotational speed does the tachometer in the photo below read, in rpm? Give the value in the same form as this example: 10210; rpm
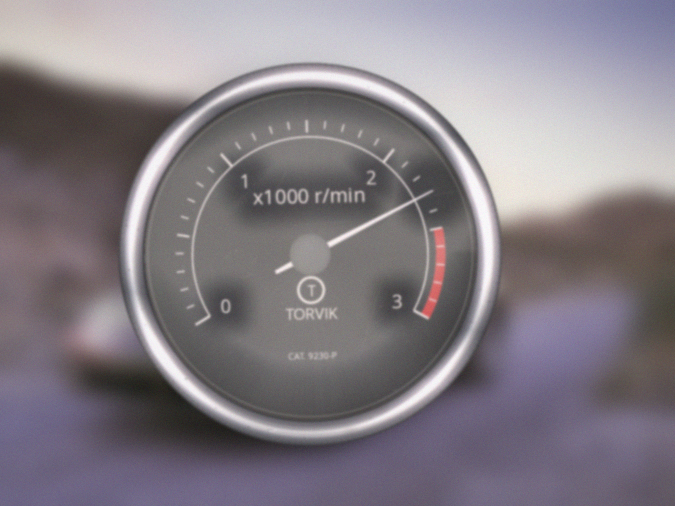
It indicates 2300; rpm
